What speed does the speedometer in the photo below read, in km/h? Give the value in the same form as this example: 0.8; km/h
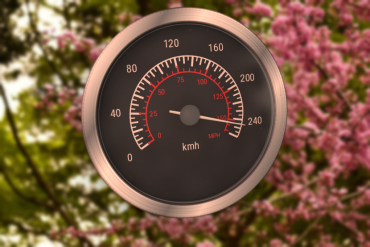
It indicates 245; km/h
